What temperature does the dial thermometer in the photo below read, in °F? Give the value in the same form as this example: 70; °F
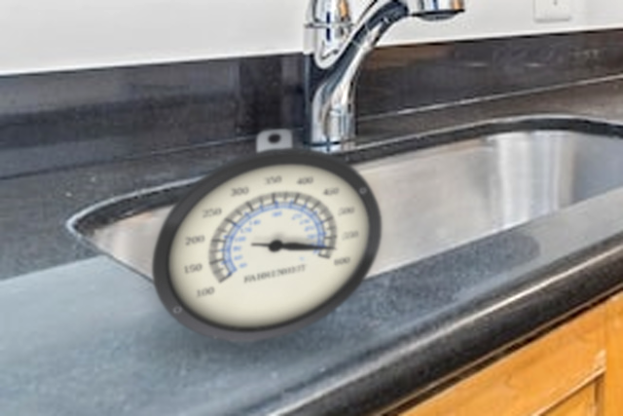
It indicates 575; °F
